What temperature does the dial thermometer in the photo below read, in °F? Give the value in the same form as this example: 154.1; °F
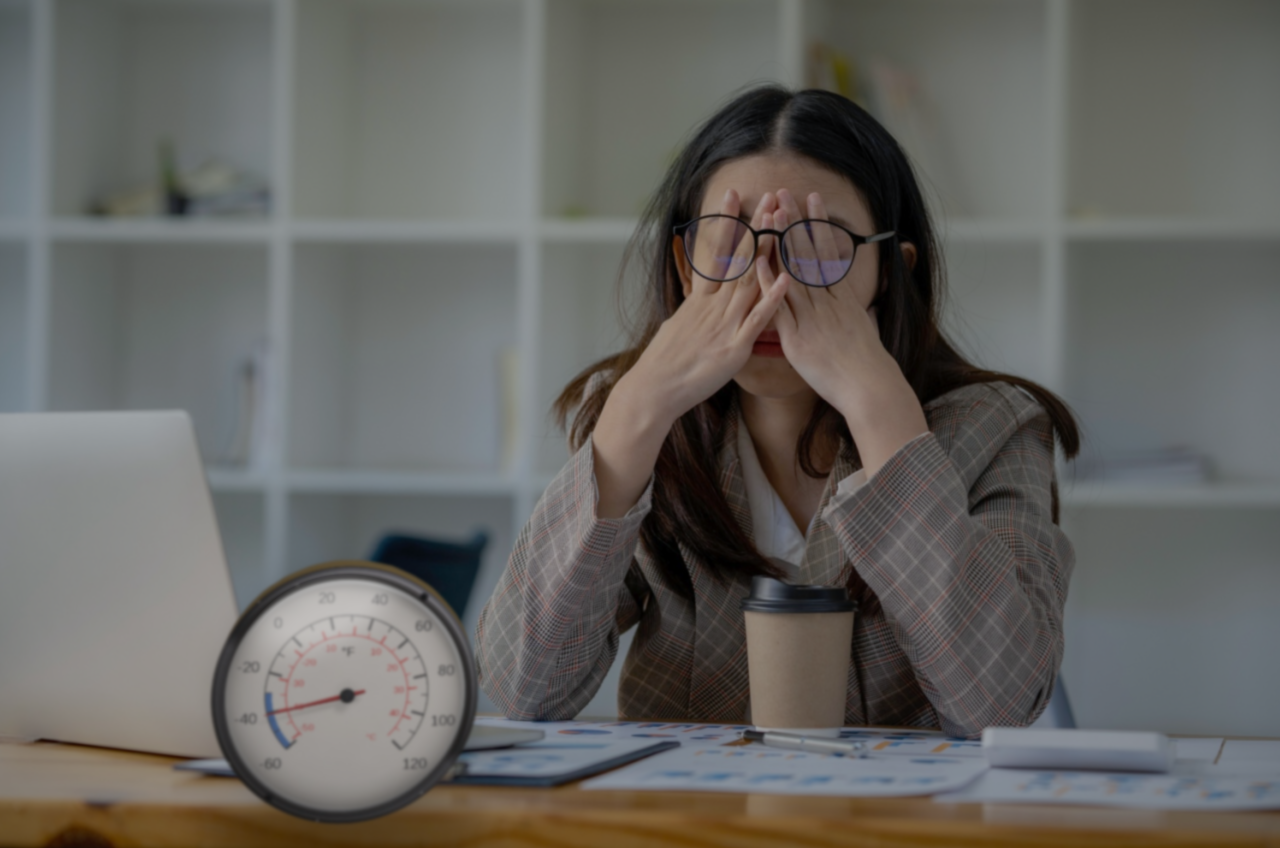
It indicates -40; °F
